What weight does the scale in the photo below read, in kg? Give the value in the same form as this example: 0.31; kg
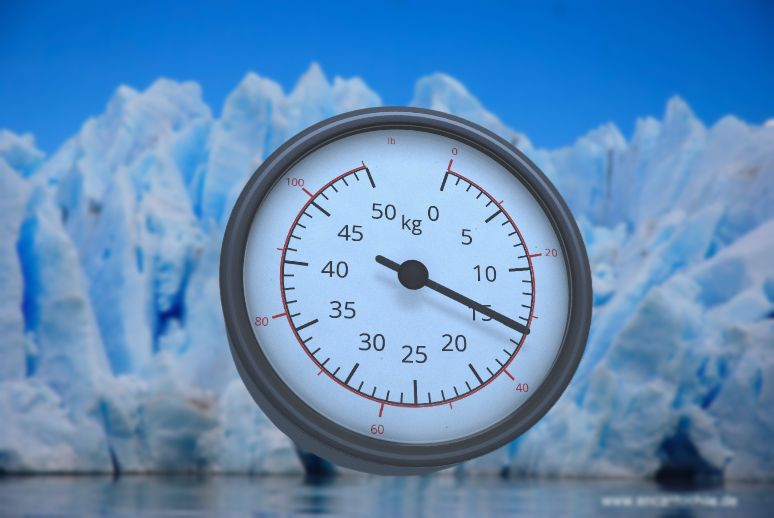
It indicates 15; kg
